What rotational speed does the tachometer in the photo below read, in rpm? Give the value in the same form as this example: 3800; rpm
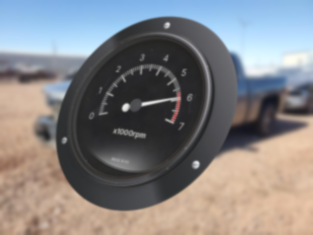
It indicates 6000; rpm
